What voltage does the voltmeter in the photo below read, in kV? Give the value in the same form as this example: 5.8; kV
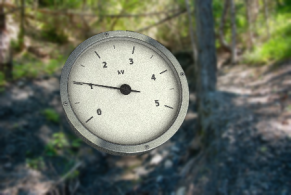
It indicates 1; kV
